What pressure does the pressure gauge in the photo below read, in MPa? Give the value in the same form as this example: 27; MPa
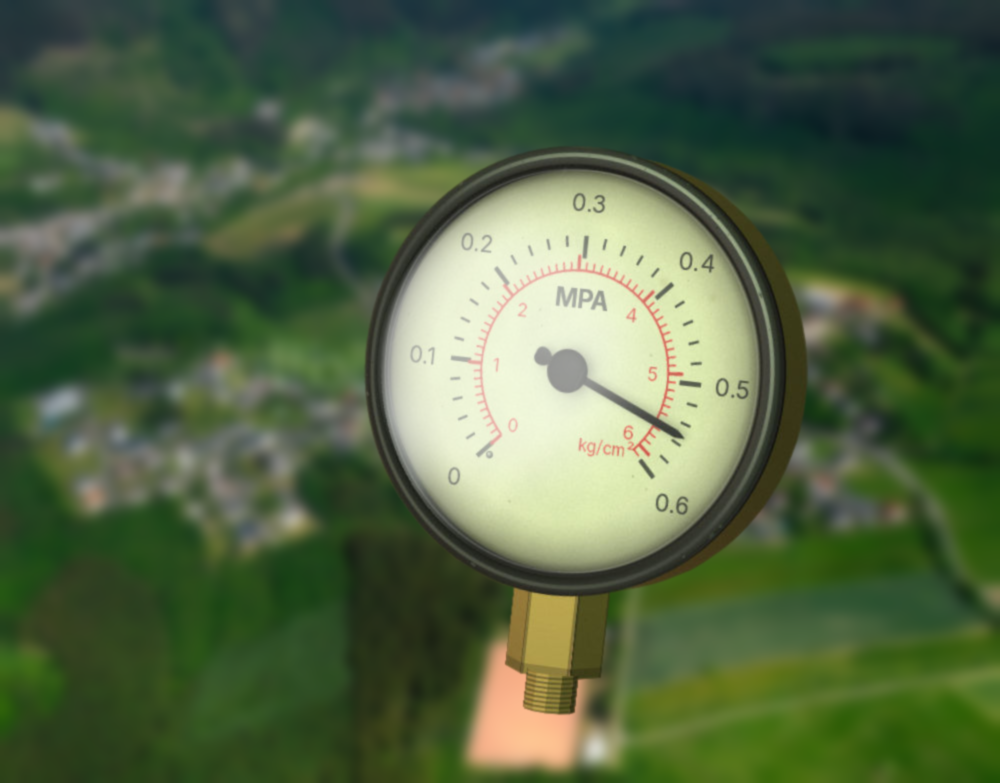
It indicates 0.55; MPa
